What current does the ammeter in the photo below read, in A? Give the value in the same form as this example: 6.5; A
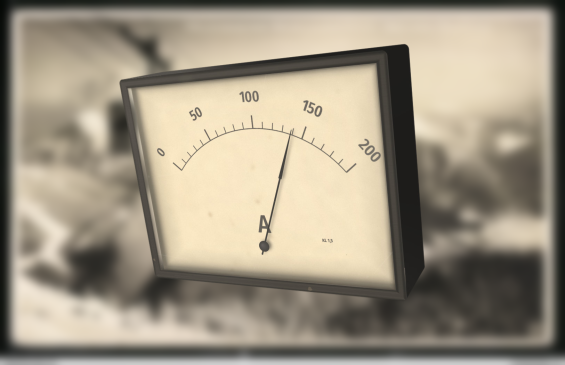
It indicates 140; A
